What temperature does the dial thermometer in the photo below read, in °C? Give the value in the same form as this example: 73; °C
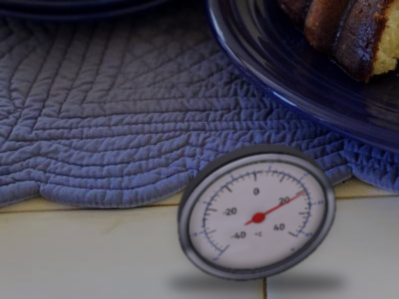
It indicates 20; °C
